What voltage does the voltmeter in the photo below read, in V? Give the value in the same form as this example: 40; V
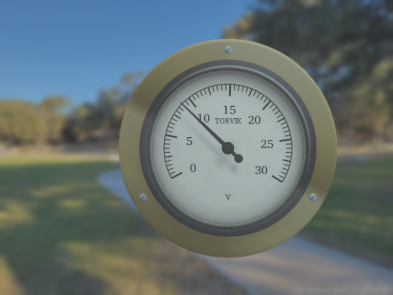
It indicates 9; V
